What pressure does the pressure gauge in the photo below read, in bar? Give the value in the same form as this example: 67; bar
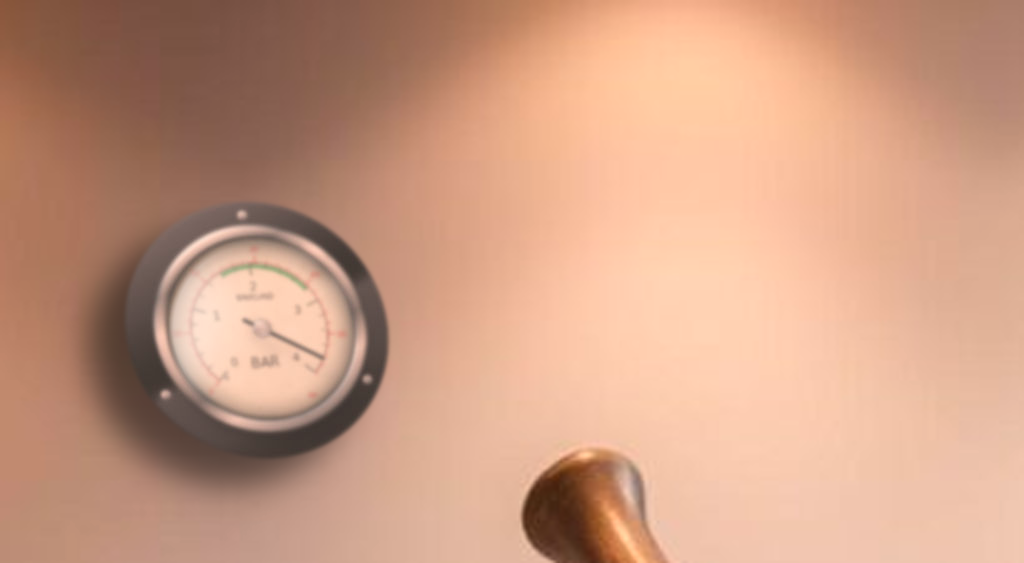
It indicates 3.8; bar
